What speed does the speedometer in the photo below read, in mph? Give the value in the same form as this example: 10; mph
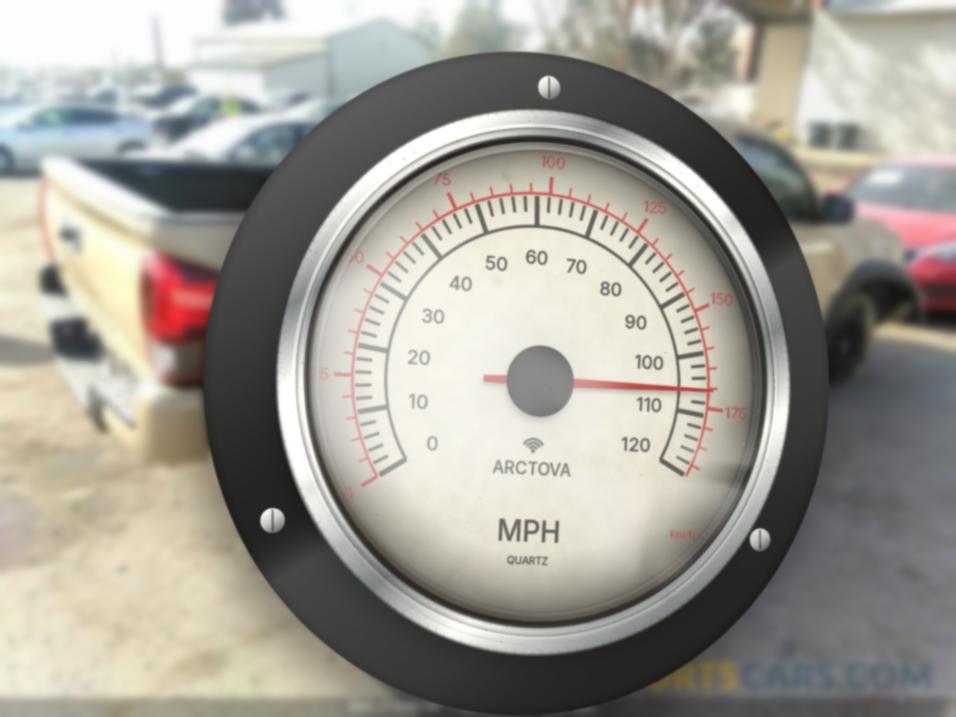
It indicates 106; mph
